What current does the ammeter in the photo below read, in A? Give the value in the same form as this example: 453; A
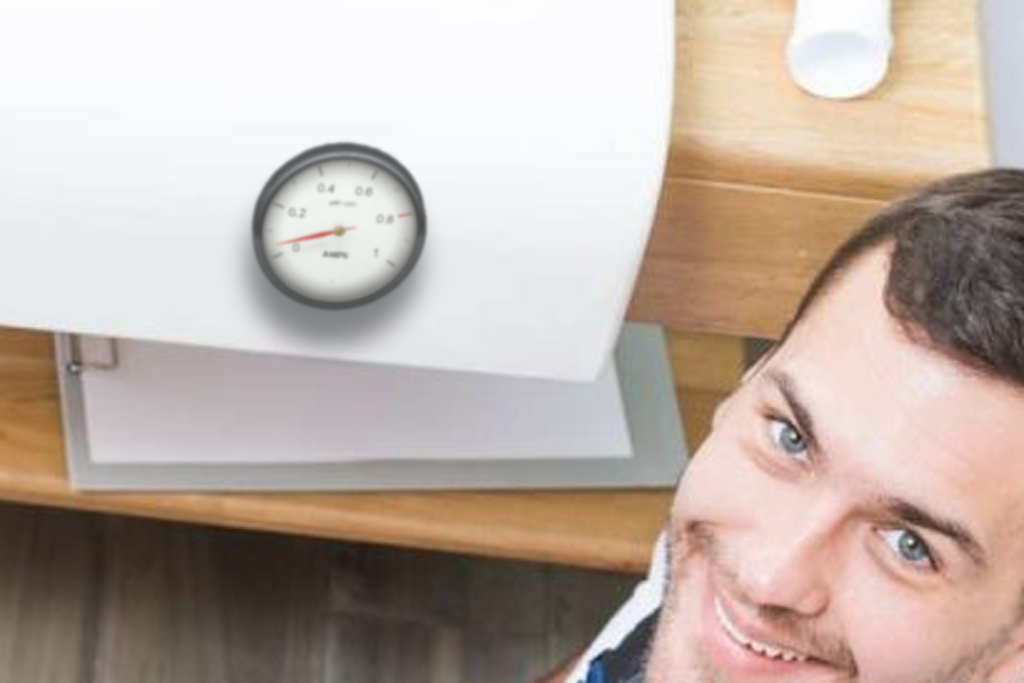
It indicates 0.05; A
